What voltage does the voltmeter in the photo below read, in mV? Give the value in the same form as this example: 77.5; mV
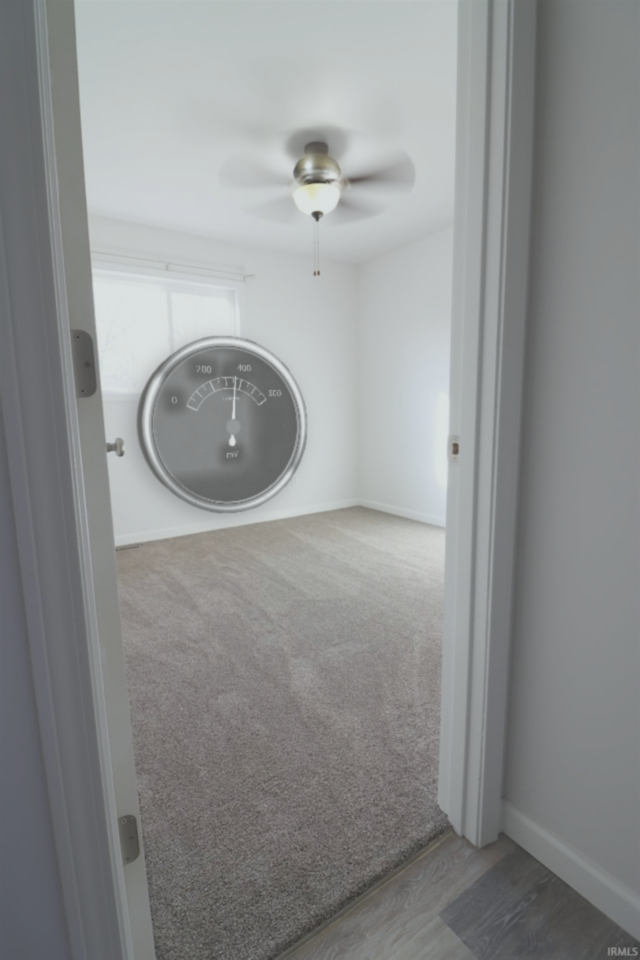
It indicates 350; mV
